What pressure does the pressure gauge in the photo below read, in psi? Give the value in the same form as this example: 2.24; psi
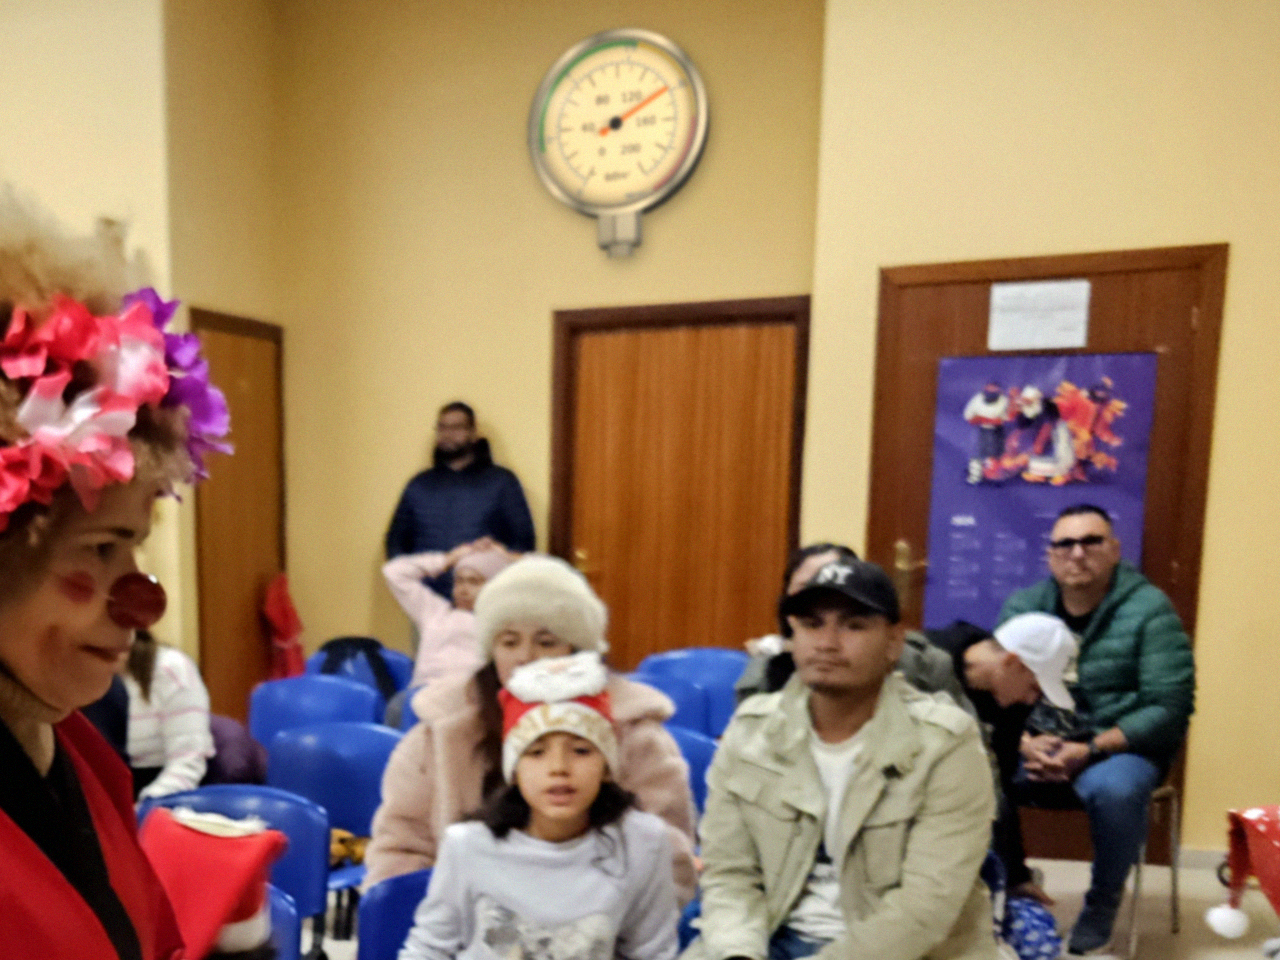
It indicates 140; psi
